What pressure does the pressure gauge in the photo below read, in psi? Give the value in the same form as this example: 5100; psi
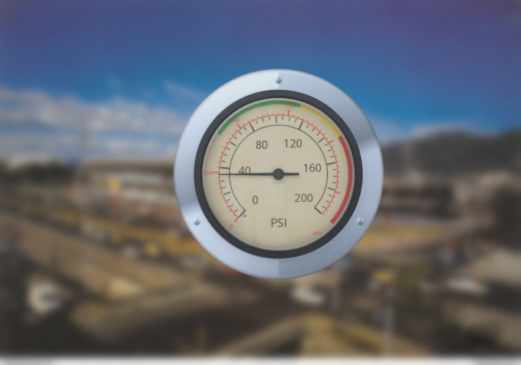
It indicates 35; psi
